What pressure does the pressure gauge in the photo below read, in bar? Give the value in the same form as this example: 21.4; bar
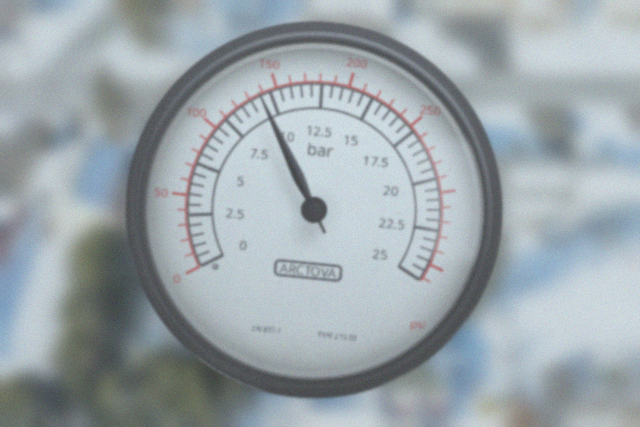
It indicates 9.5; bar
